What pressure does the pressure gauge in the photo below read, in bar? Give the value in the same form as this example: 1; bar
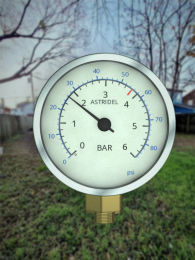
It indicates 1.8; bar
